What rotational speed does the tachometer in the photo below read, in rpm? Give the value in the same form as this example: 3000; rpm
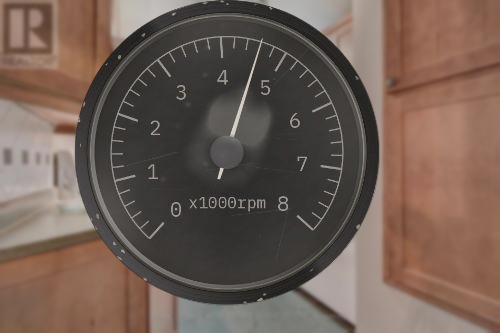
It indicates 4600; rpm
